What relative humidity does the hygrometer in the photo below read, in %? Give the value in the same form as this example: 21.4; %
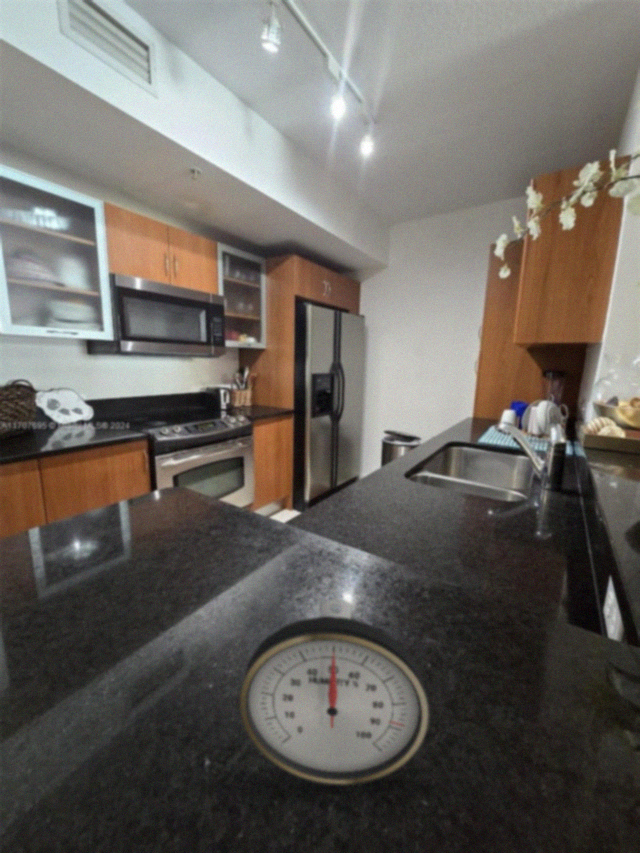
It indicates 50; %
